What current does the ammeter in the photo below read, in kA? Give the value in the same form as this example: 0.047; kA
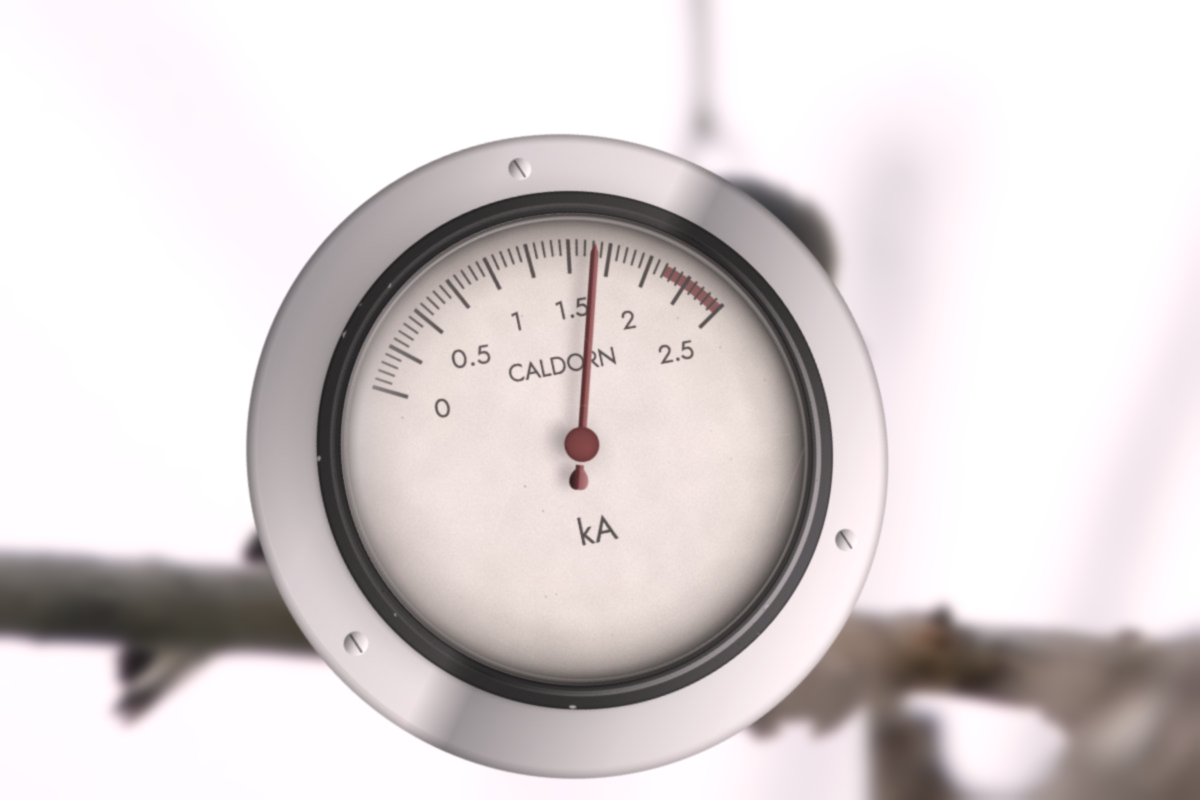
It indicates 1.65; kA
